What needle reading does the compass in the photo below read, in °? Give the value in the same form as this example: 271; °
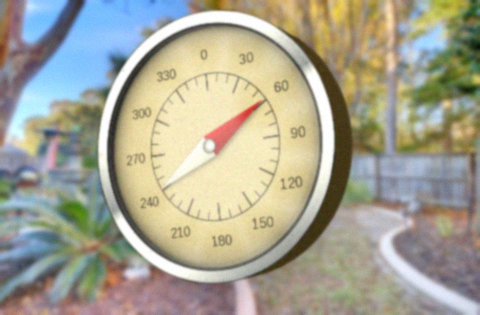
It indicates 60; °
